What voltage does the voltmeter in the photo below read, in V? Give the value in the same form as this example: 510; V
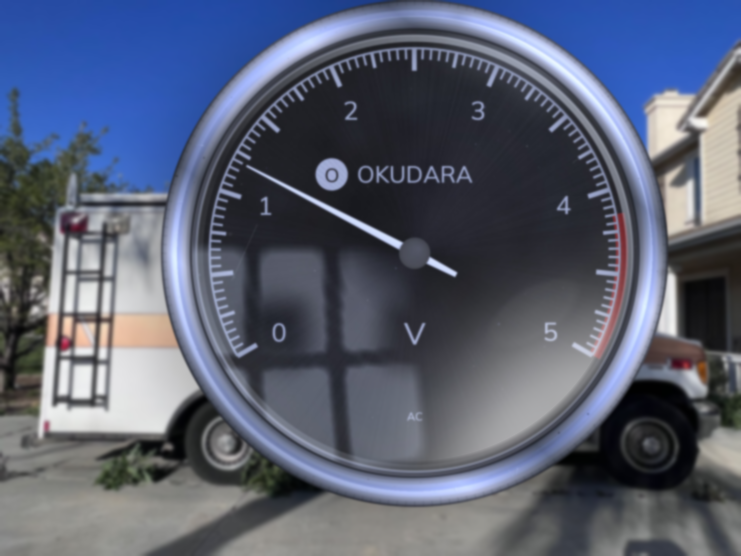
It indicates 1.2; V
